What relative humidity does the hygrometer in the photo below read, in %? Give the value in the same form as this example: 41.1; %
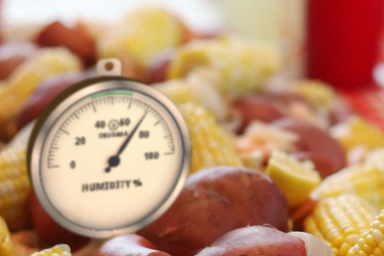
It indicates 70; %
